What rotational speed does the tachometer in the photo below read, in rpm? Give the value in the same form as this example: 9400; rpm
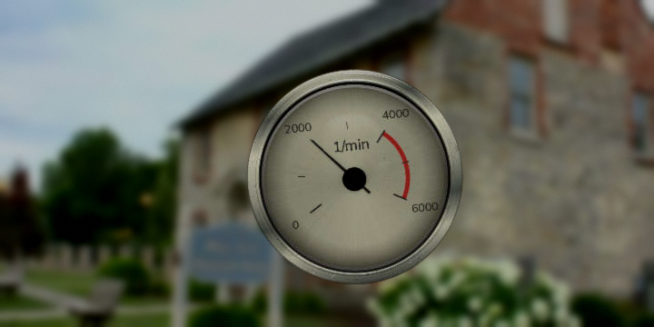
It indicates 2000; rpm
